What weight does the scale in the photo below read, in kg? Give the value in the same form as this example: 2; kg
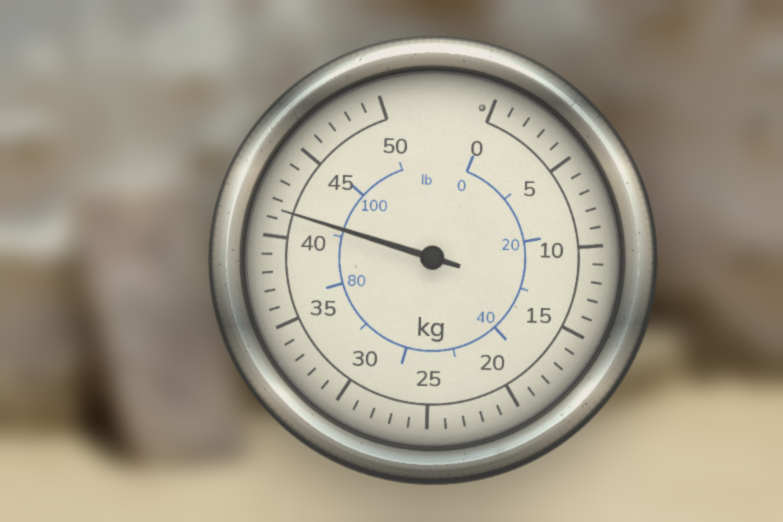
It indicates 41.5; kg
